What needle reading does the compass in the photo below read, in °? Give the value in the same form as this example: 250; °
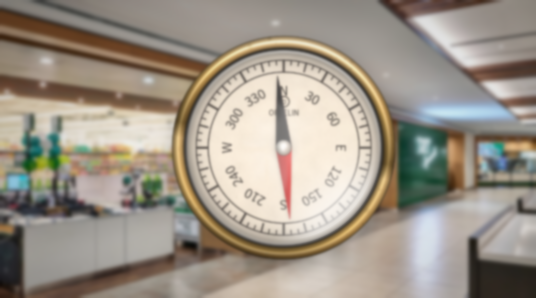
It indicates 175; °
